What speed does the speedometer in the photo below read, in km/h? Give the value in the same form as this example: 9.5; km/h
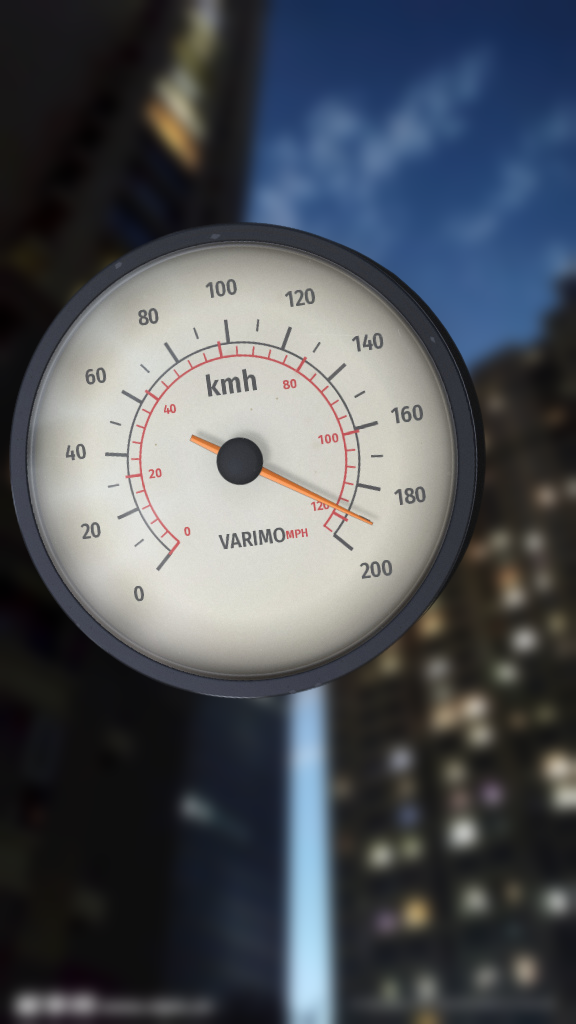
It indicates 190; km/h
